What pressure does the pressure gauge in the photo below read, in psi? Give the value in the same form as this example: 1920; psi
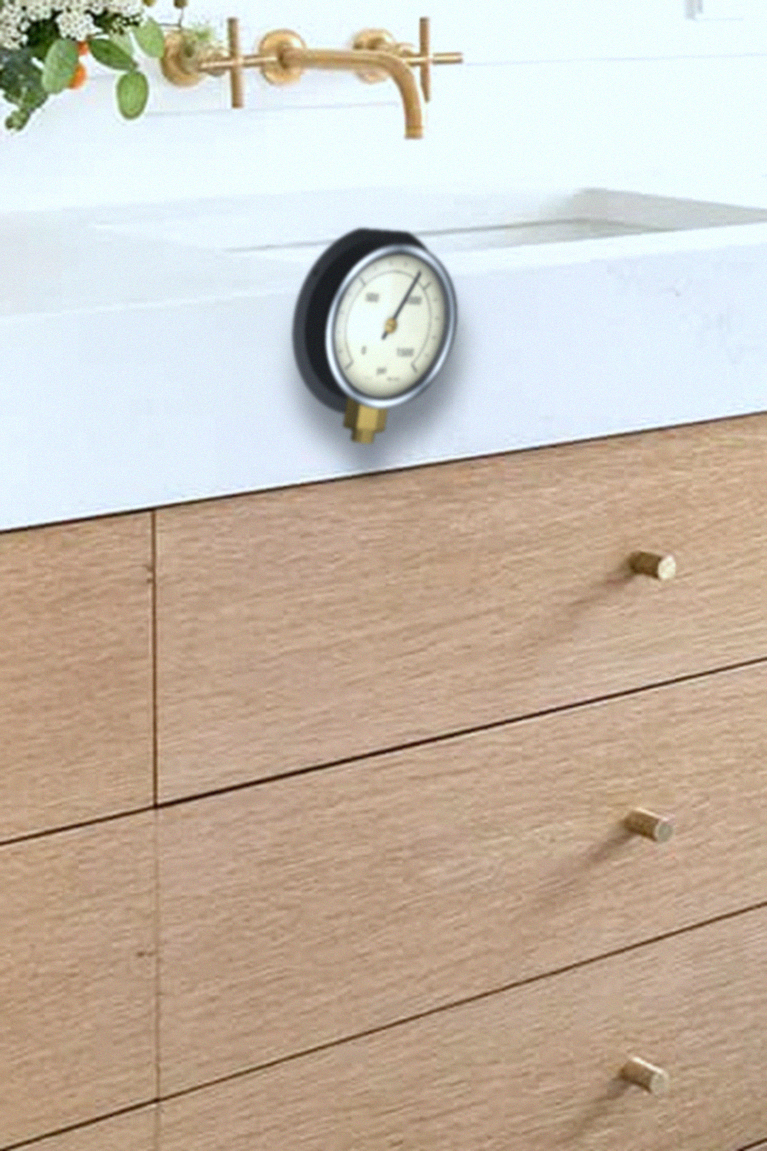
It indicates 900; psi
